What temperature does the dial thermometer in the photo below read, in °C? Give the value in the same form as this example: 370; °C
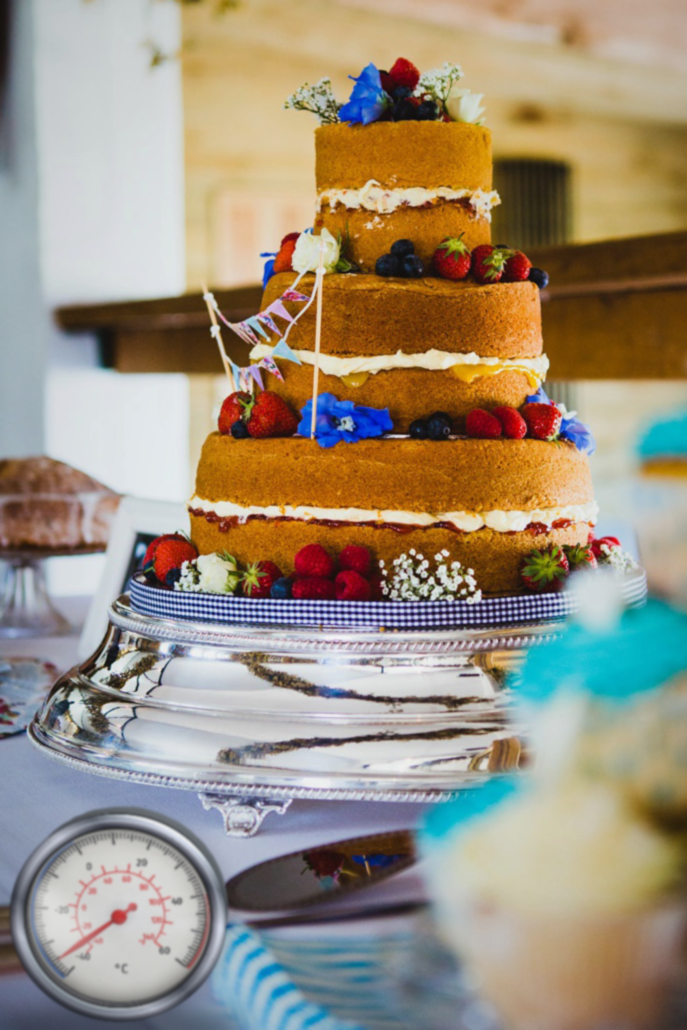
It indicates -35; °C
